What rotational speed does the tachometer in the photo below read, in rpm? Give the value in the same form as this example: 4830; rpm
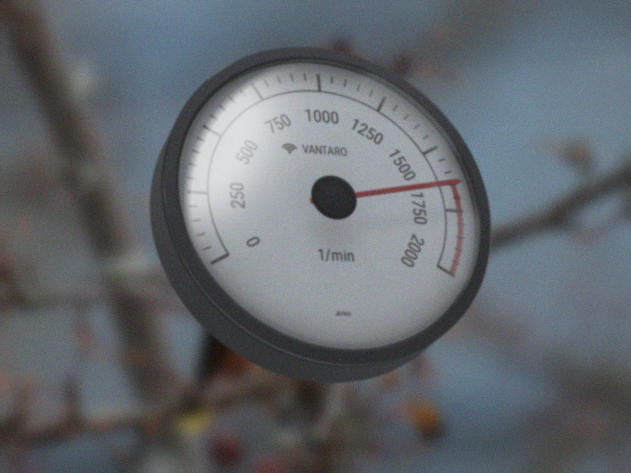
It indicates 1650; rpm
